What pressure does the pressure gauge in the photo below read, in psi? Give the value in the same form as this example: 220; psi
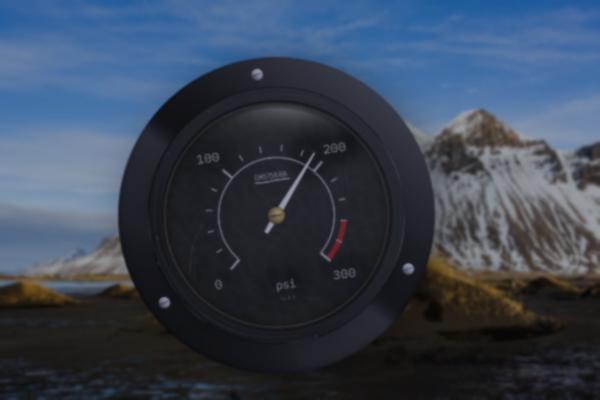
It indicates 190; psi
